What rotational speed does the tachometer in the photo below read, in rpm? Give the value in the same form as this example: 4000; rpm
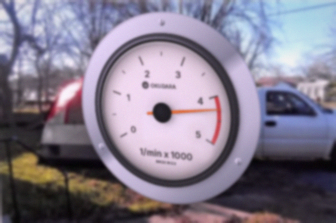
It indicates 4250; rpm
